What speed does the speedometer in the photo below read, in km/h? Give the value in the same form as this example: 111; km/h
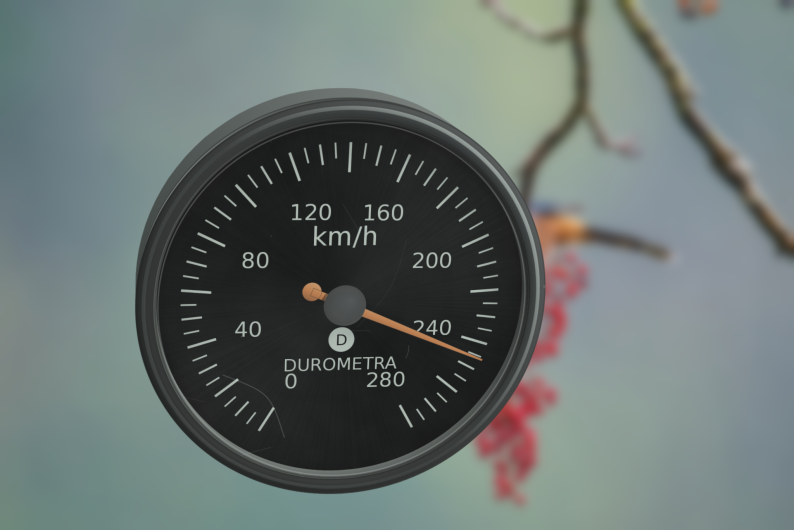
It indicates 245; km/h
